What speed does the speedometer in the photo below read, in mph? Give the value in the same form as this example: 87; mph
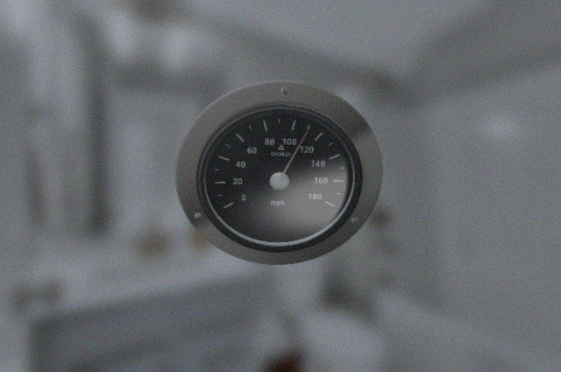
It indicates 110; mph
